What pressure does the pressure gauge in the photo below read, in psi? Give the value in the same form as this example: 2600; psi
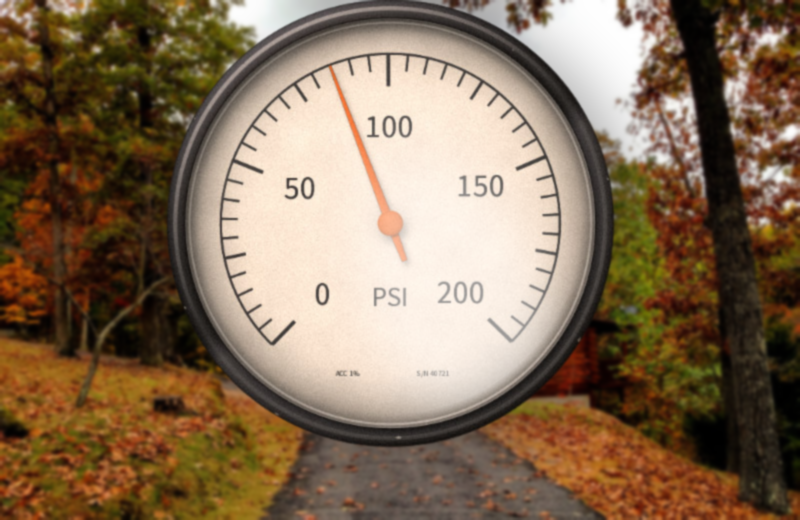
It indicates 85; psi
